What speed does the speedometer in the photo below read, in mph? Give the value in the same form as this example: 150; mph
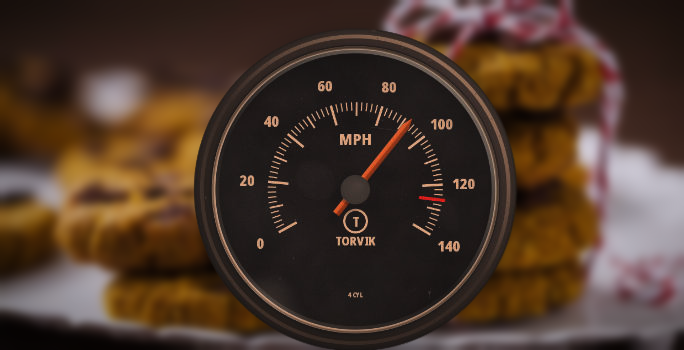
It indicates 92; mph
